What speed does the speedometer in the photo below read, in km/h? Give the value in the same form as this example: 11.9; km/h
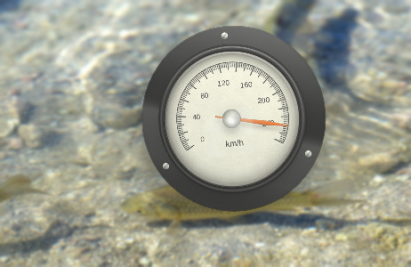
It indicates 240; km/h
